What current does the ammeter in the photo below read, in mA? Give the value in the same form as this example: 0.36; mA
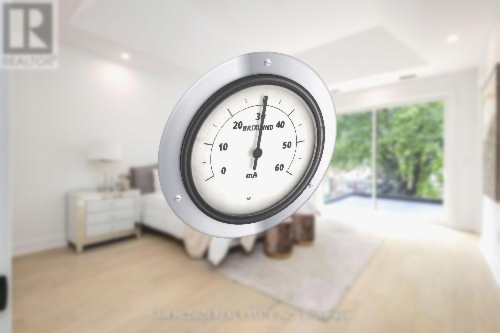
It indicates 30; mA
